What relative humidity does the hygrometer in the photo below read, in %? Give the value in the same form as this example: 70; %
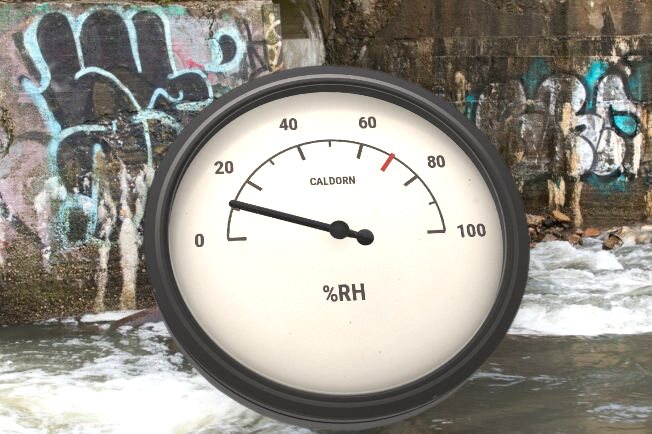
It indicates 10; %
